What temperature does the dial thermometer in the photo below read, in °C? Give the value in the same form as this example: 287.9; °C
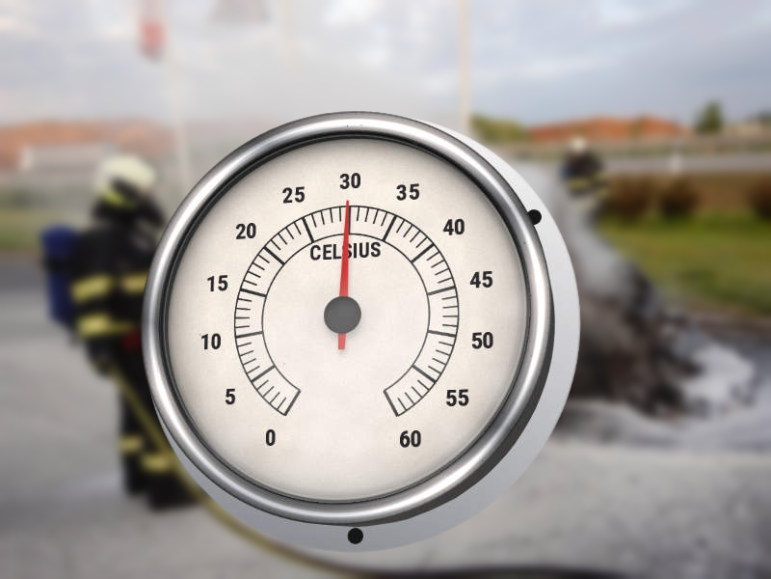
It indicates 30; °C
